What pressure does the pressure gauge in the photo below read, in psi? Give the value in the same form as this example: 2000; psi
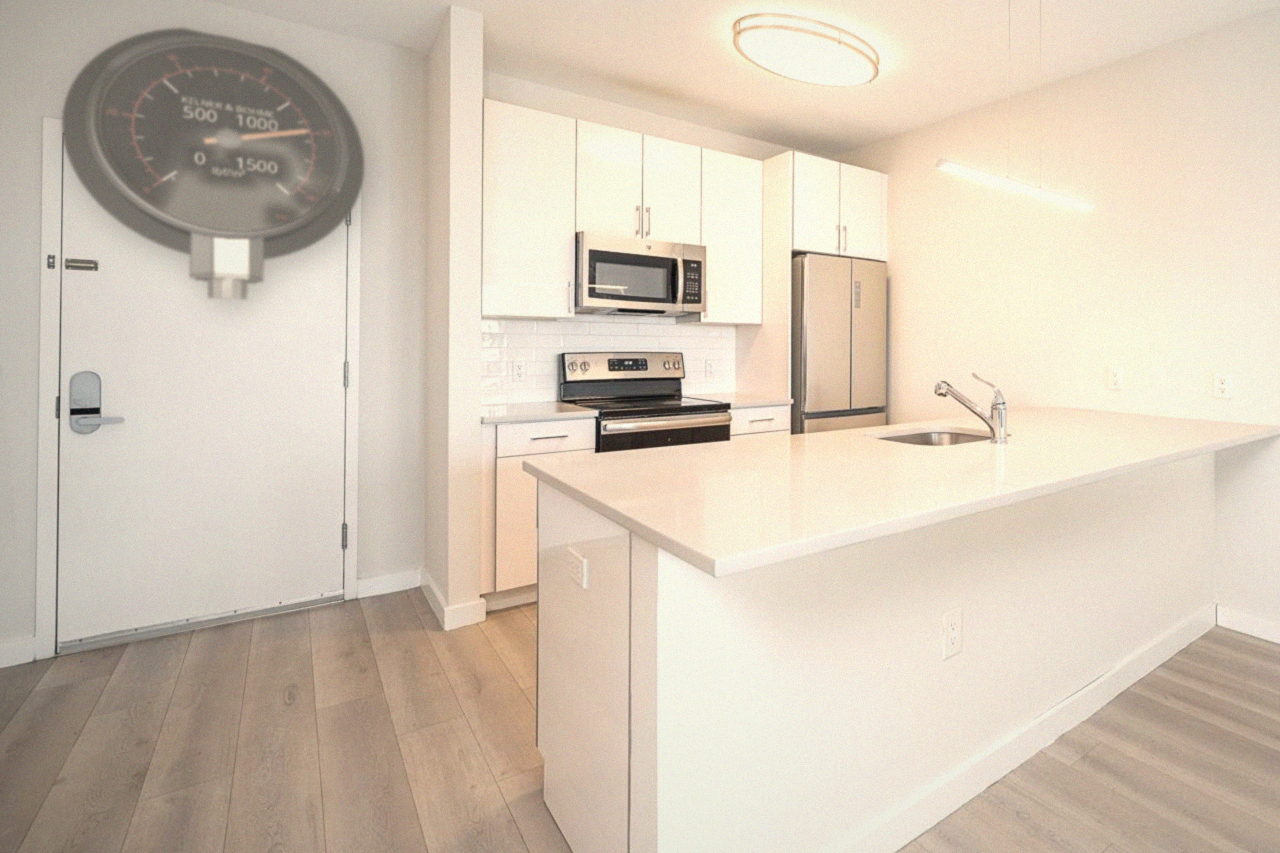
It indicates 1150; psi
